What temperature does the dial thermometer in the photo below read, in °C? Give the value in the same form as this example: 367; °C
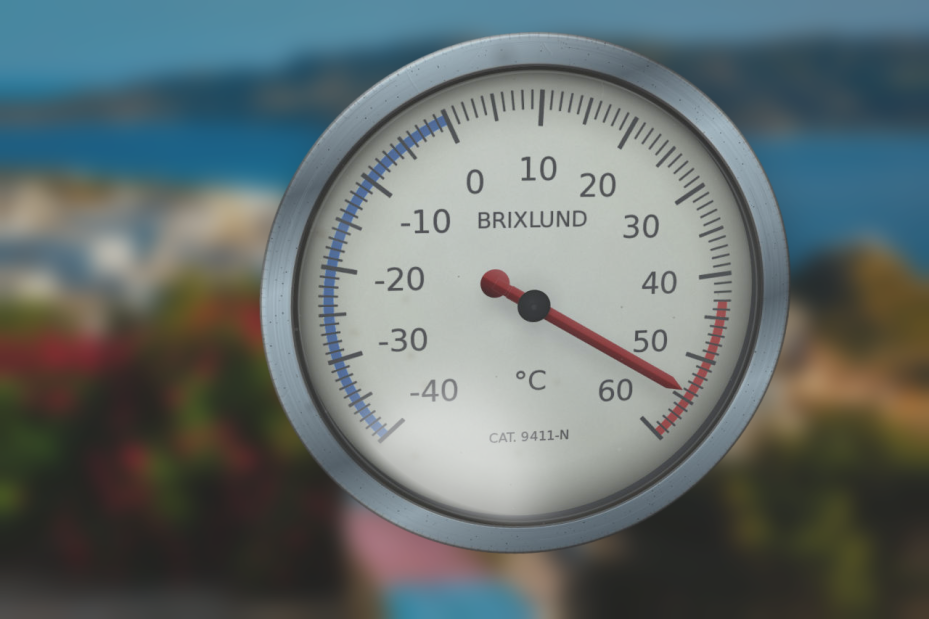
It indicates 54; °C
